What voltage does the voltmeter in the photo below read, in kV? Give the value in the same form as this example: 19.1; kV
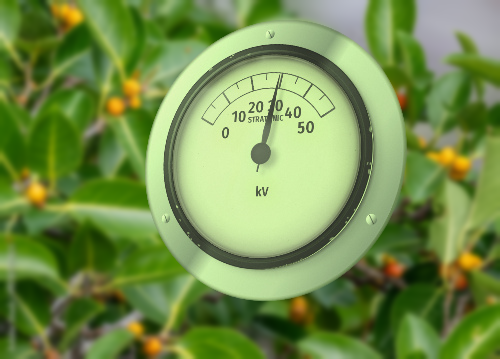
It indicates 30; kV
